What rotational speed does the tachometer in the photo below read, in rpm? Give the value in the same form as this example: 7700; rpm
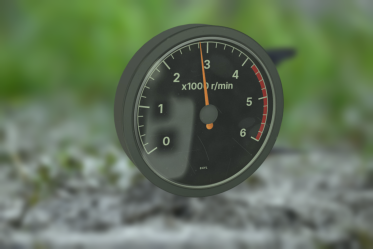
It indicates 2800; rpm
